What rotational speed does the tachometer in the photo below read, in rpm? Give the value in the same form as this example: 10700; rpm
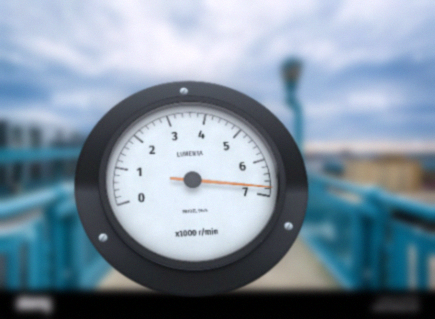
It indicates 6800; rpm
